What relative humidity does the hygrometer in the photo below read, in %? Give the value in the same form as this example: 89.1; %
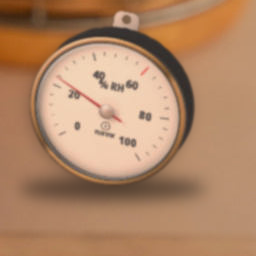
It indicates 24; %
